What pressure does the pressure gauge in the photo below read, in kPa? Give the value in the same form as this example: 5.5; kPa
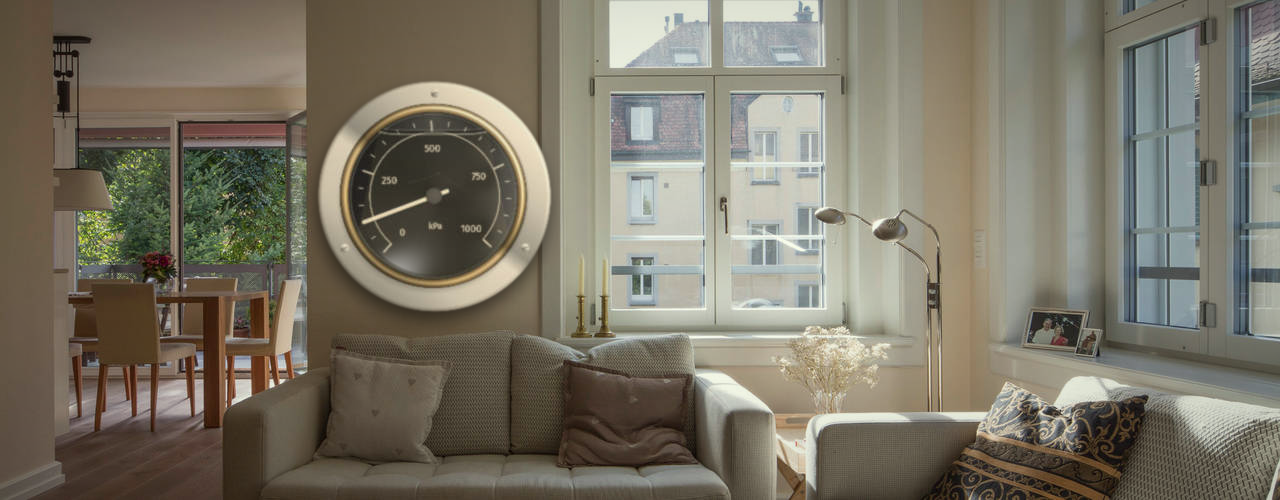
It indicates 100; kPa
